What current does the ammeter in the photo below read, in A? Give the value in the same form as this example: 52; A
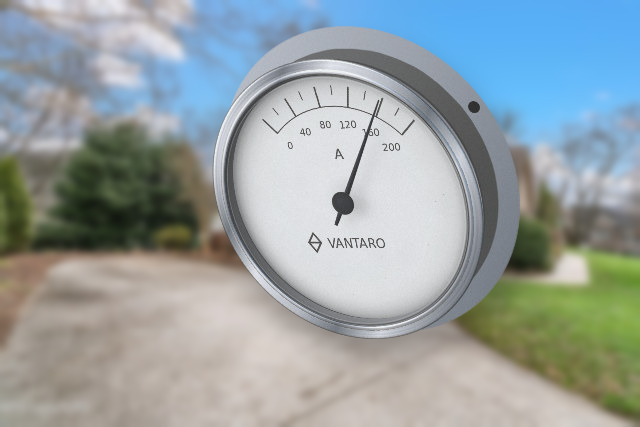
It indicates 160; A
